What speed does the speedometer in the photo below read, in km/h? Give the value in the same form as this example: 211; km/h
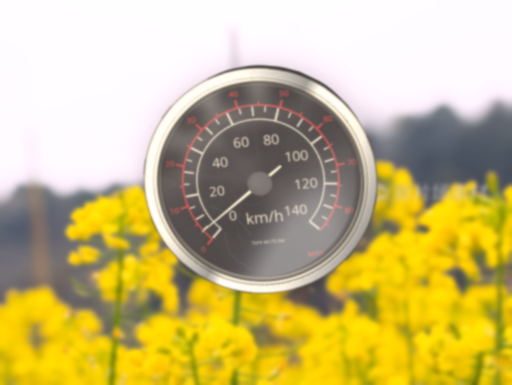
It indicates 5; km/h
